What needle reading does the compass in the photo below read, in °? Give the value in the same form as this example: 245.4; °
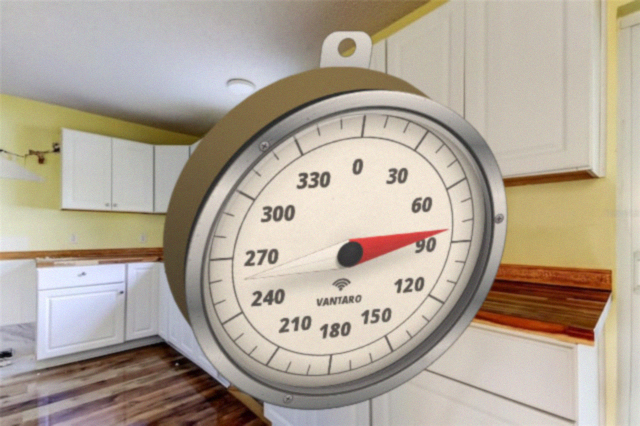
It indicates 80; °
